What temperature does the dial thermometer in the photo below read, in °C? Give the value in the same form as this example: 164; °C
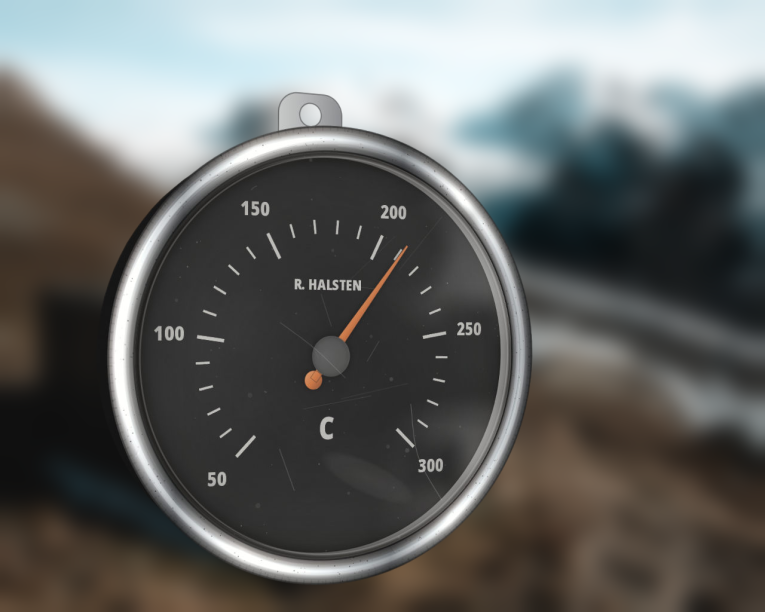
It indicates 210; °C
